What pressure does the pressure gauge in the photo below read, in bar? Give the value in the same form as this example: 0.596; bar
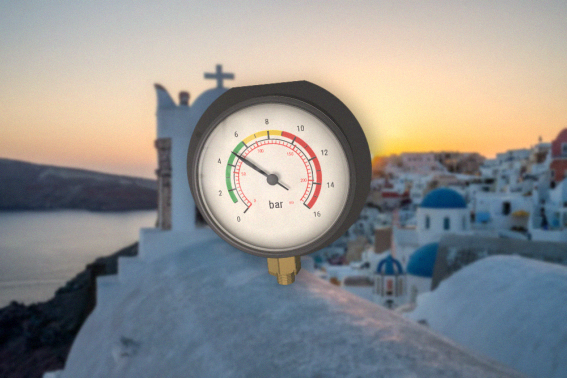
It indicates 5; bar
